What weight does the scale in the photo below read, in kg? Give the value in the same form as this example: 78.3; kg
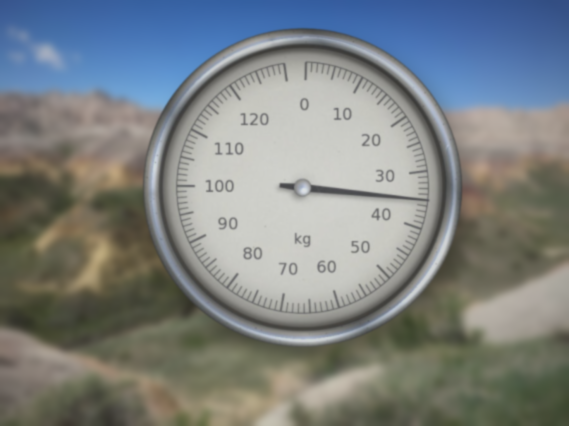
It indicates 35; kg
